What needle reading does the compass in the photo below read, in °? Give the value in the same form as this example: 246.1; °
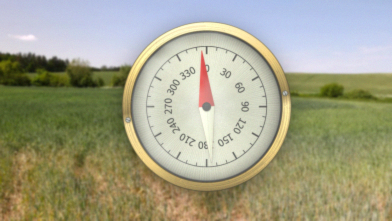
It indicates 355; °
